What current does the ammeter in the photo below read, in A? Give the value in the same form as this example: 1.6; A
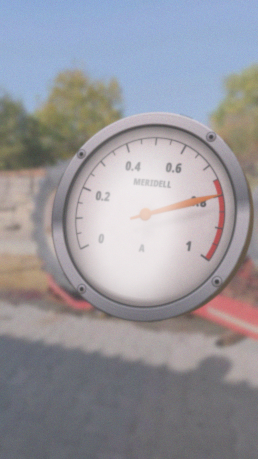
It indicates 0.8; A
